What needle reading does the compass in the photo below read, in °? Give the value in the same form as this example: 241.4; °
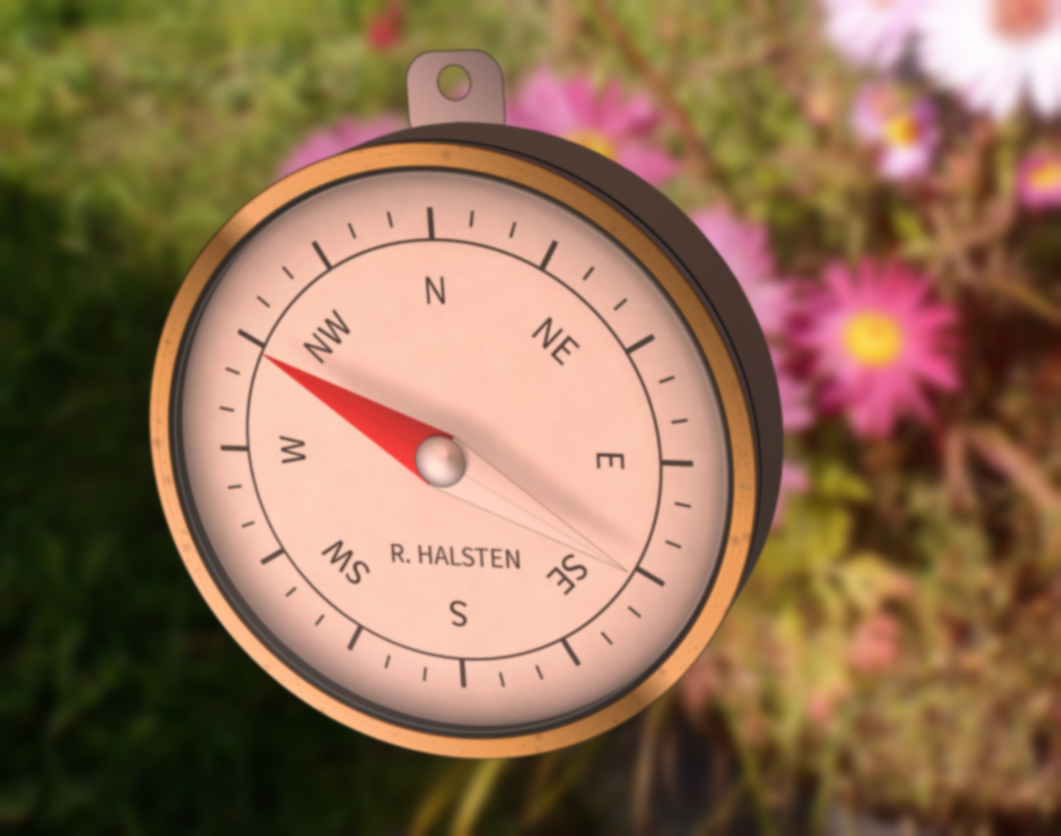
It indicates 300; °
